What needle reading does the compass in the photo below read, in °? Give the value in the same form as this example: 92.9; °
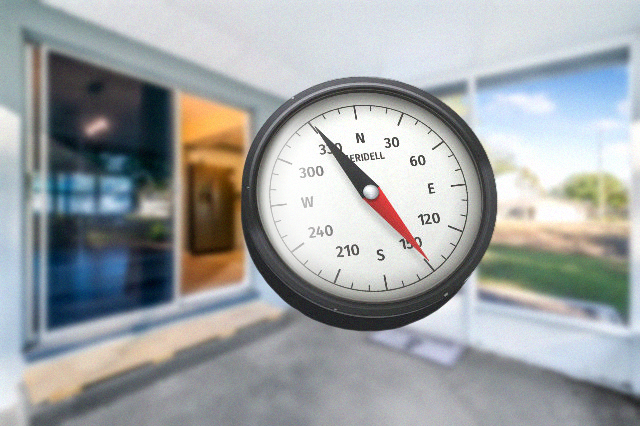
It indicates 150; °
